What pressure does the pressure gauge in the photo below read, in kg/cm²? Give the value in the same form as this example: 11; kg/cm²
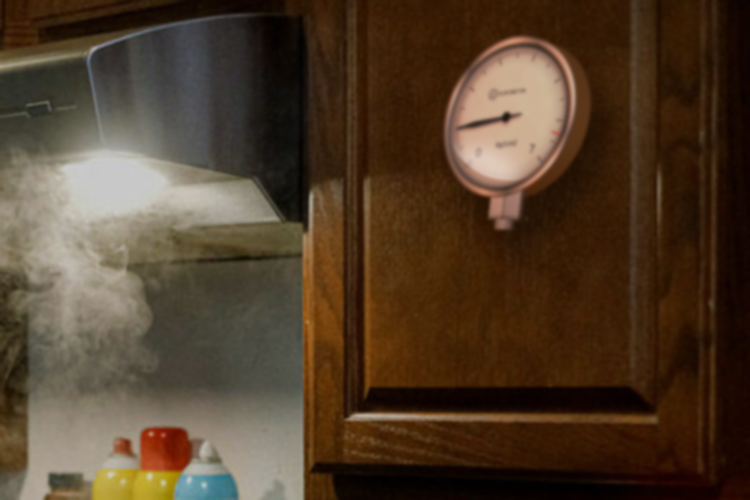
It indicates 1; kg/cm²
